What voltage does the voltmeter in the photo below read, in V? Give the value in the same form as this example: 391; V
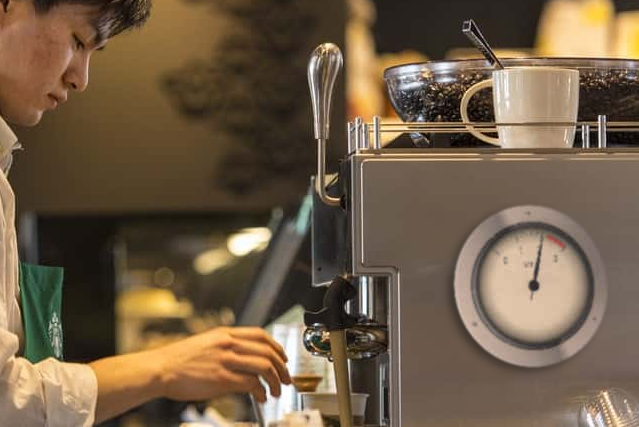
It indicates 2; V
